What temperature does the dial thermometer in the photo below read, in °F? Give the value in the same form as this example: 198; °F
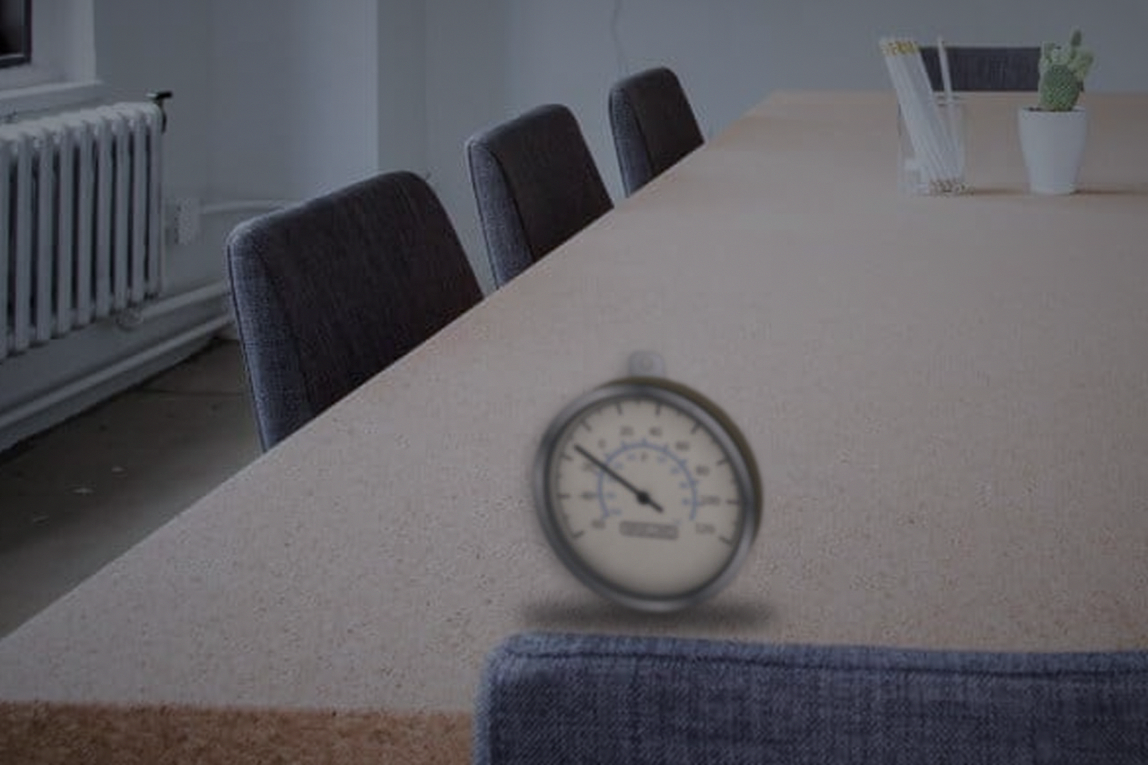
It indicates -10; °F
